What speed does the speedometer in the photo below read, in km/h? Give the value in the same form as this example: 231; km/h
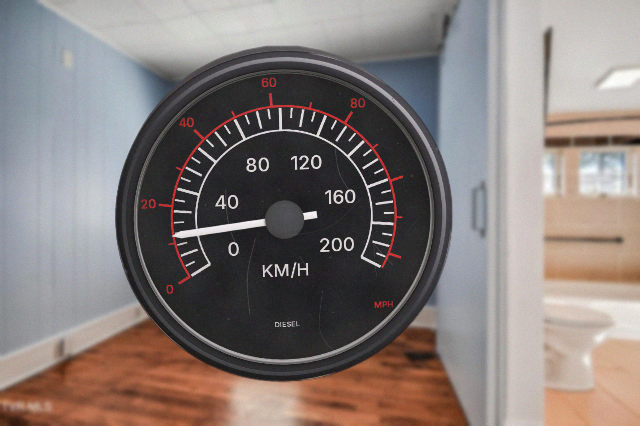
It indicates 20; km/h
